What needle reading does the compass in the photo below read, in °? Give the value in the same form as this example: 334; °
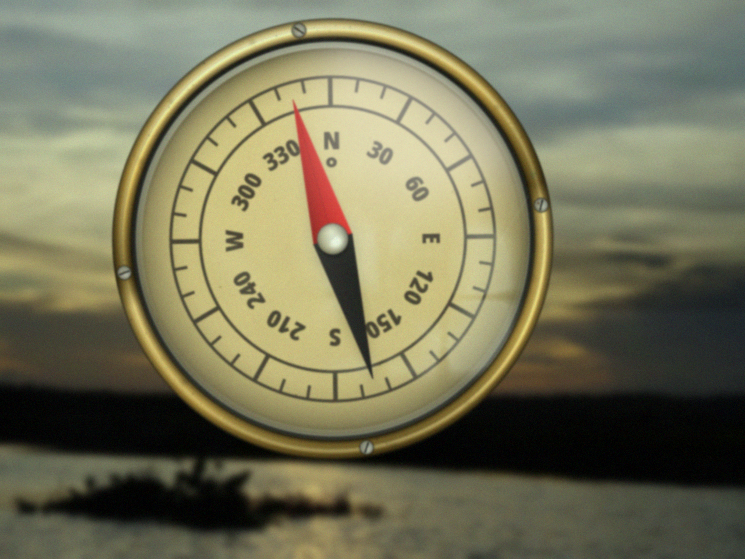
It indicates 345; °
